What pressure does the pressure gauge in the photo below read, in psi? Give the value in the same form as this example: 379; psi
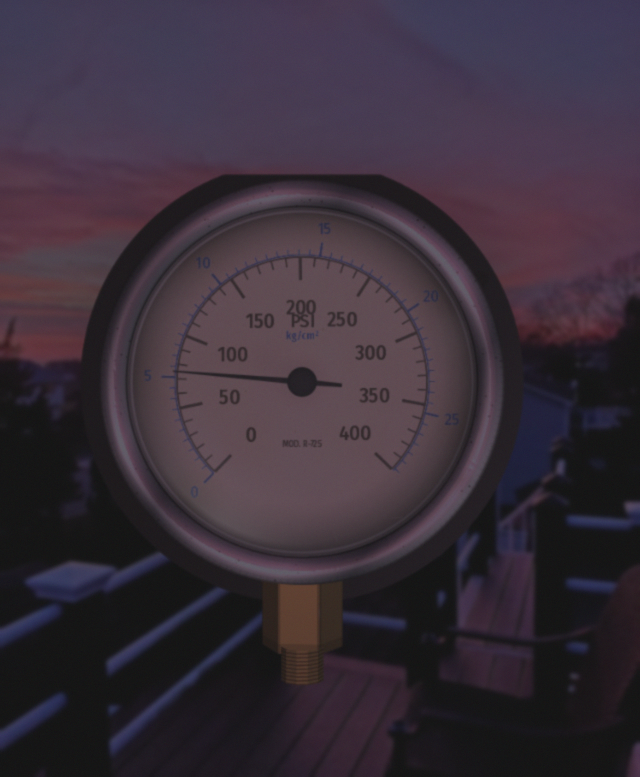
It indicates 75; psi
